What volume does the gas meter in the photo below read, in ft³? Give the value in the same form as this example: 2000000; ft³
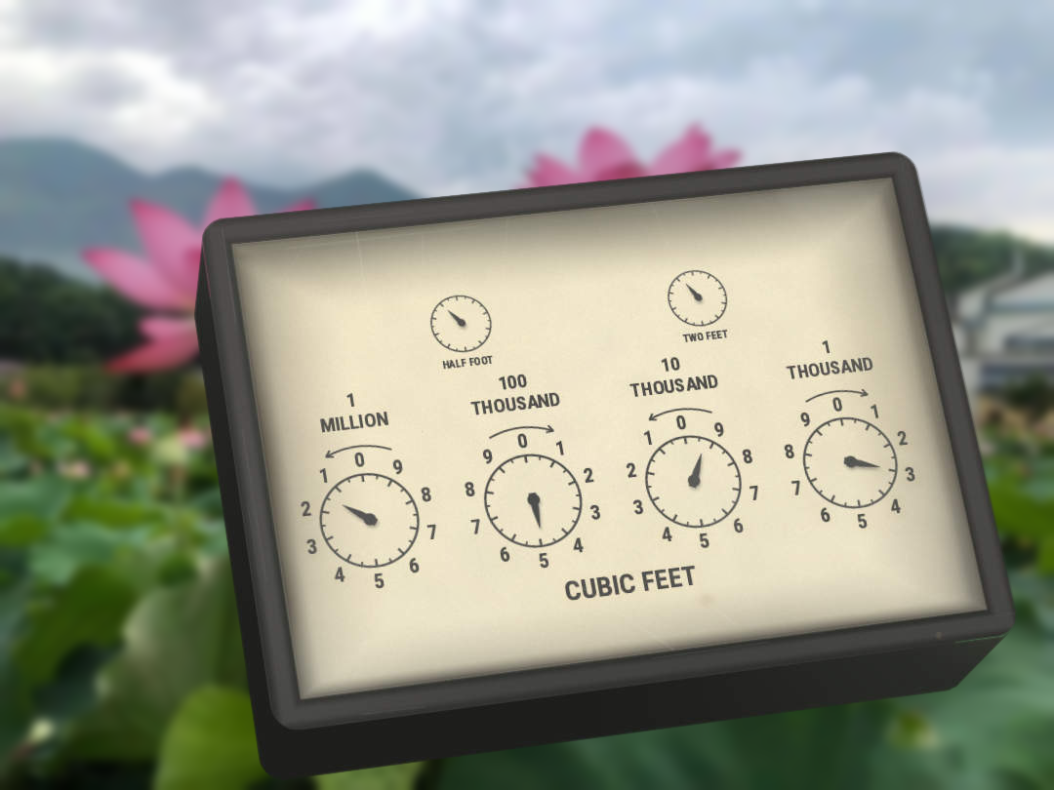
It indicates 149300; ft³
